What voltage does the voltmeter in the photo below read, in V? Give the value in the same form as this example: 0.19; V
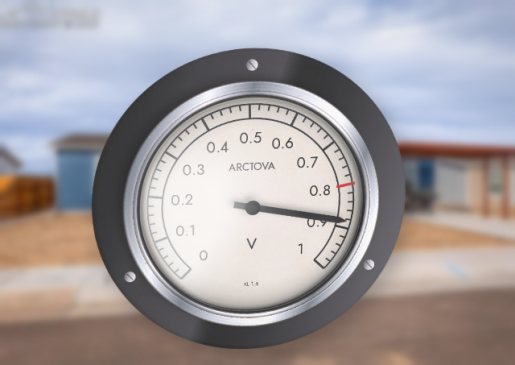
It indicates 0.88; V
